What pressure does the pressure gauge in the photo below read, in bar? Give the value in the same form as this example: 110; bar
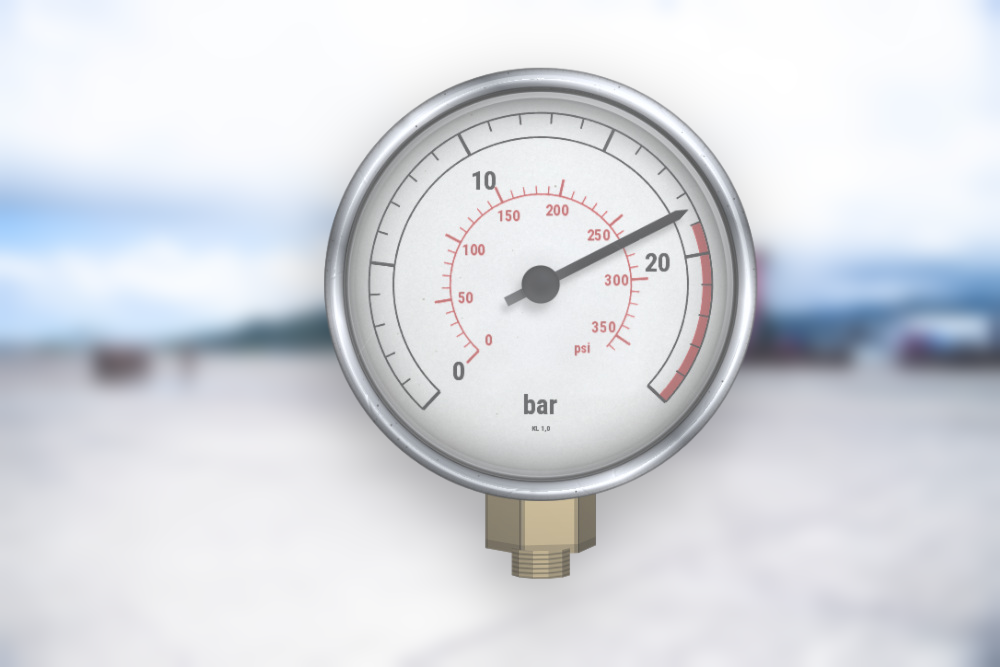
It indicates 18.5; bar
